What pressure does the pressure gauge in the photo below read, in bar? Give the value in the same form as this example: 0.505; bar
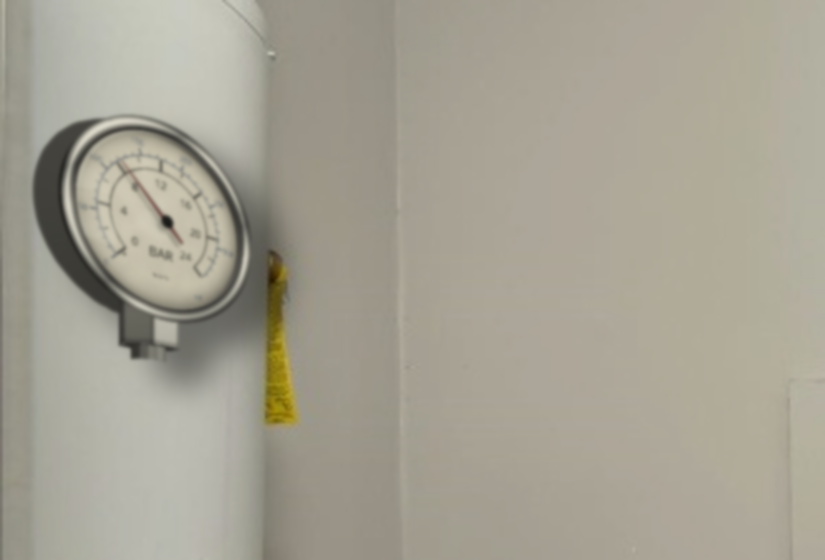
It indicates 8; bar
